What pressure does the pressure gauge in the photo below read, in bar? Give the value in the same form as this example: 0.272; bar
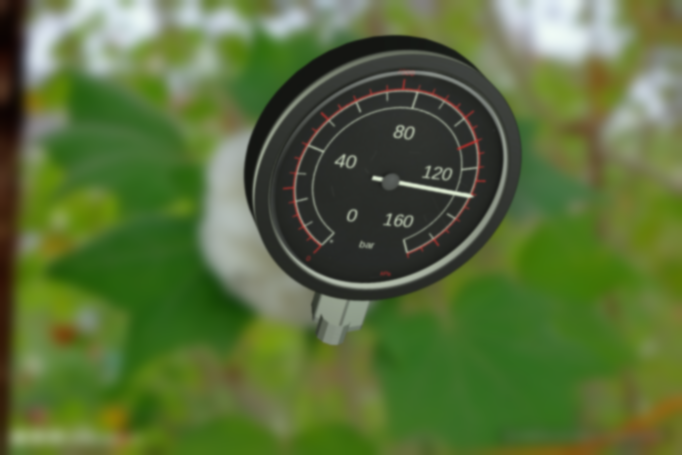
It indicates 130; bar
